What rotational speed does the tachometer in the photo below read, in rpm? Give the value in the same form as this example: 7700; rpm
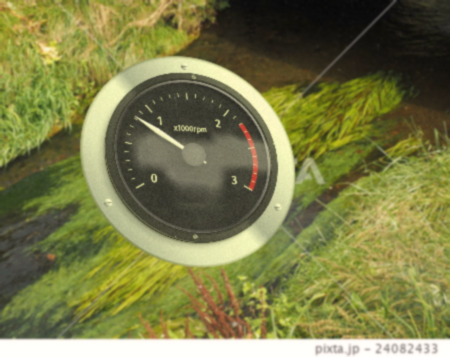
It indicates 800; rpm
